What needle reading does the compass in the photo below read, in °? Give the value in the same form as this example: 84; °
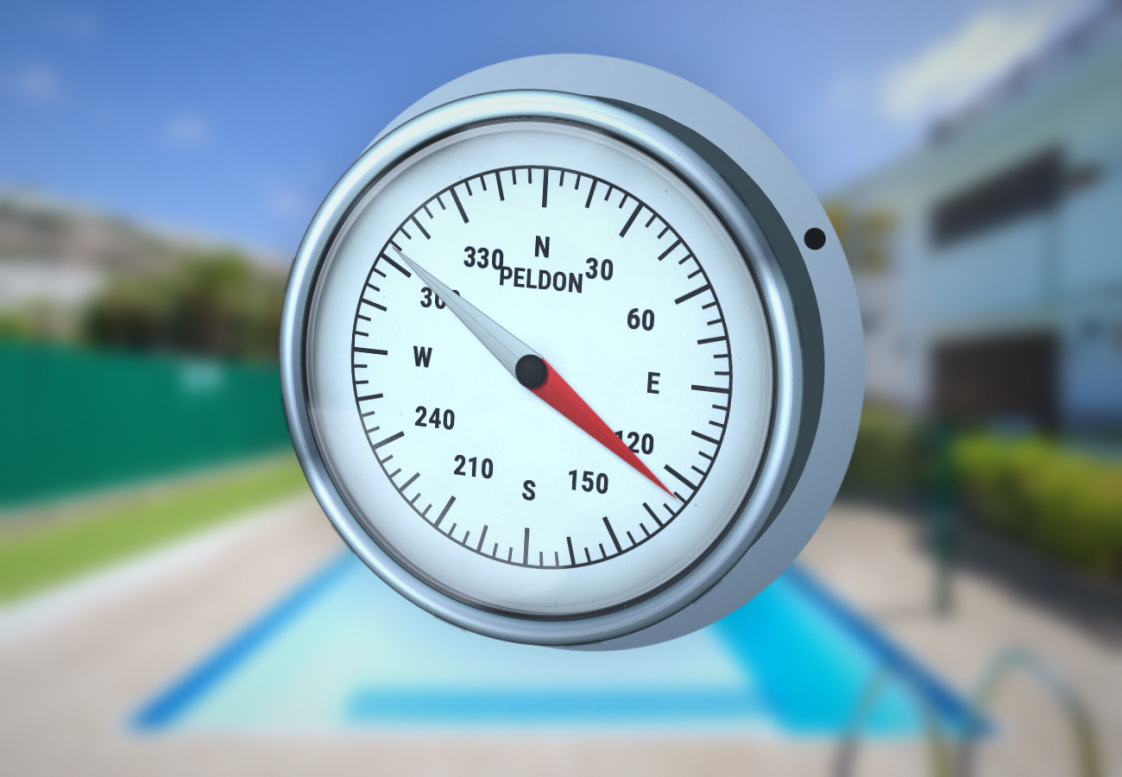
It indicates 125; °
